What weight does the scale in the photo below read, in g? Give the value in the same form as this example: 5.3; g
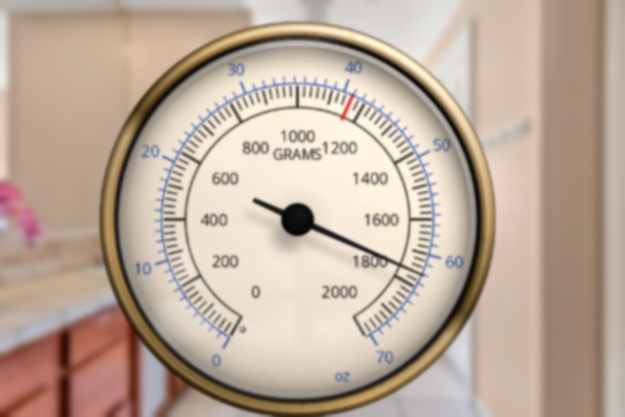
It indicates 1760; g
